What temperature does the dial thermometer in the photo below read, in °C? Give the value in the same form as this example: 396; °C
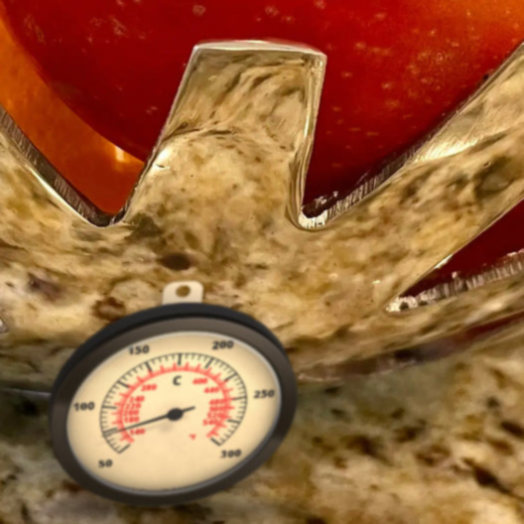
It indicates 75; °C
